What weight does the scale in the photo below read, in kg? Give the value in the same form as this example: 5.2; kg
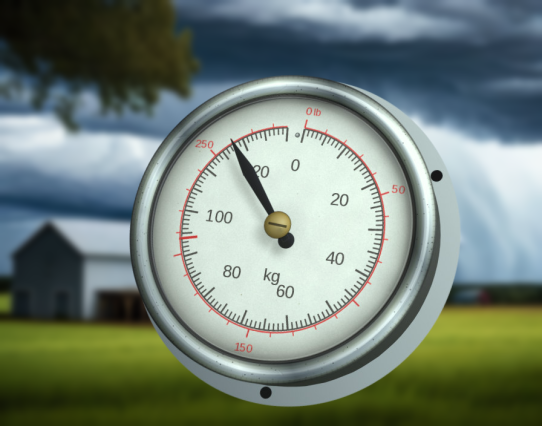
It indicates 118; kg
